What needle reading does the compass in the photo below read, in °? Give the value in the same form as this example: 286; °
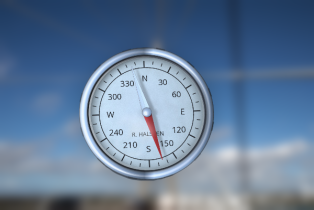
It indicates 165; °
